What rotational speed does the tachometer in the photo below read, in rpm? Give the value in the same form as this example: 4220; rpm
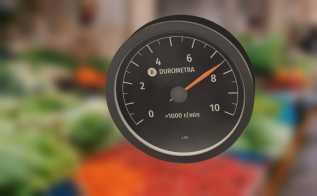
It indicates 7500; rpm
